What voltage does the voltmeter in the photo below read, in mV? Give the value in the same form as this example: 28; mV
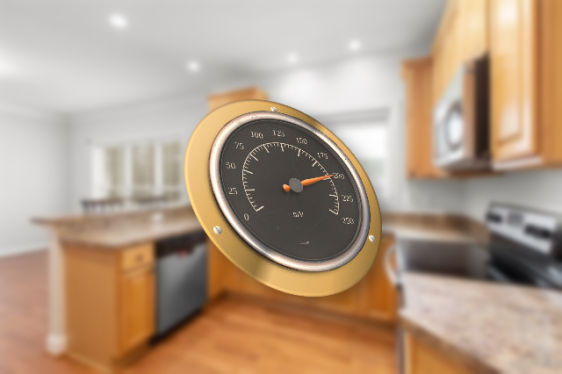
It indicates 200; mV
